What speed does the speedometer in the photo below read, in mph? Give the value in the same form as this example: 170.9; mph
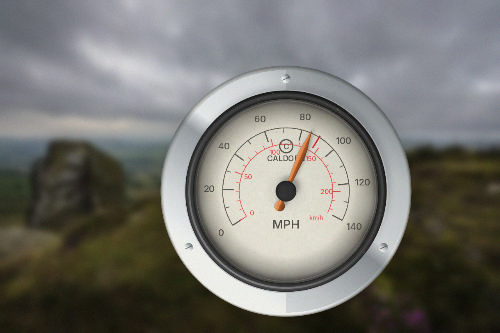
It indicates 85; mph
